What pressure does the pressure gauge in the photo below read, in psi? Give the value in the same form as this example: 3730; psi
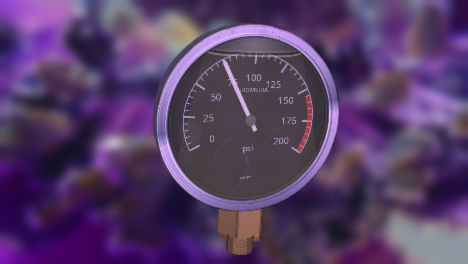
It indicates 75; psi
